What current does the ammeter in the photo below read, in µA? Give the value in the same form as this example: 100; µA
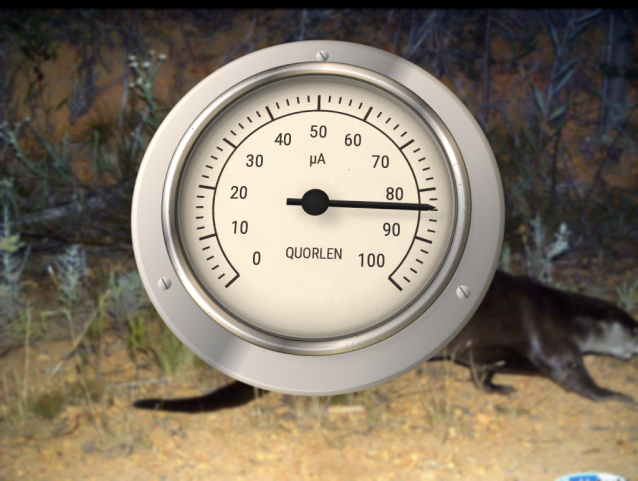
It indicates 84; µA
